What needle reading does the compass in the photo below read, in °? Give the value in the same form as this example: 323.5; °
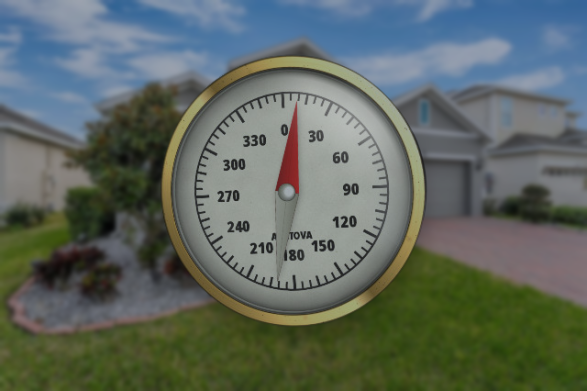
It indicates 10; °
